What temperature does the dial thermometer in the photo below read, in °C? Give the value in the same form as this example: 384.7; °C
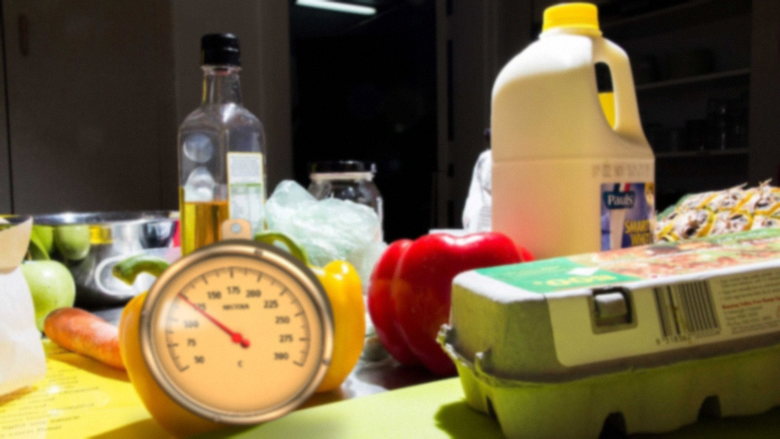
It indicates 125; °C
